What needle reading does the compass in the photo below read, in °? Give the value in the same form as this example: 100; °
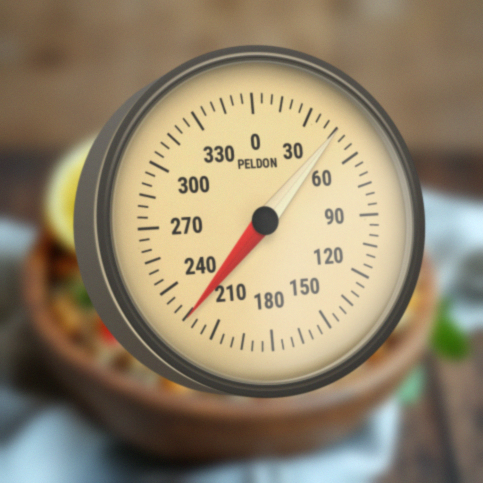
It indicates 225; °
